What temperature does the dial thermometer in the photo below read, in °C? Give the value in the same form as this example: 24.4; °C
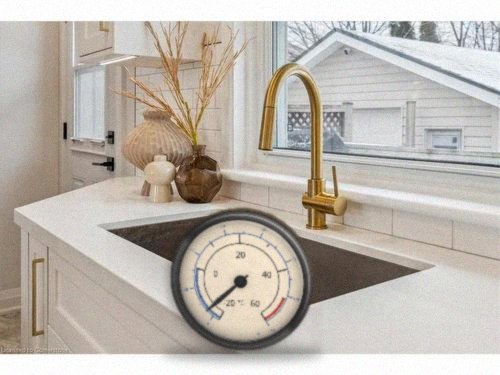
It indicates -15; °C
